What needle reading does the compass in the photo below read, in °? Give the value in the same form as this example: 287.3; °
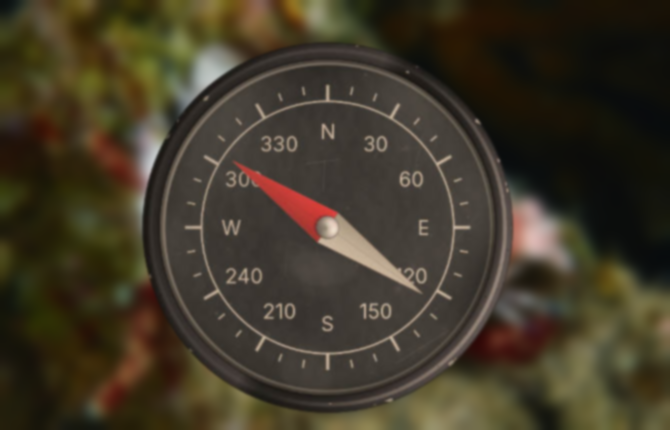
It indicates 305; °
